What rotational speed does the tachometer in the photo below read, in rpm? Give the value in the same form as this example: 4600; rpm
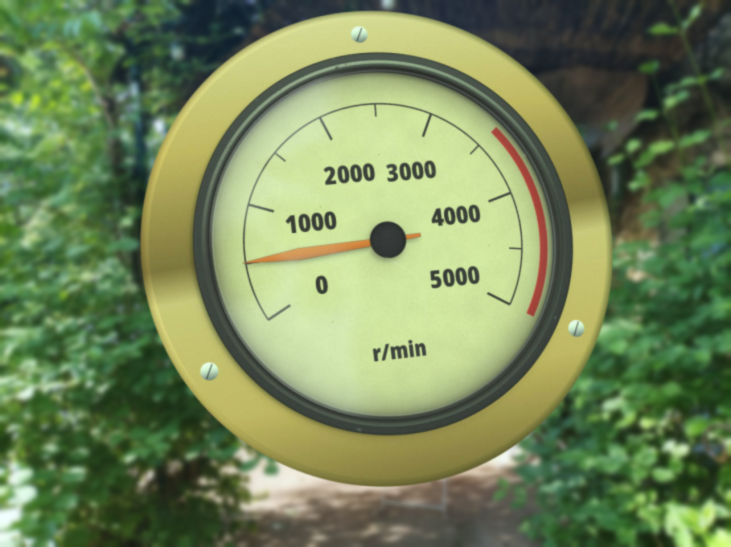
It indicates 500; rpm
